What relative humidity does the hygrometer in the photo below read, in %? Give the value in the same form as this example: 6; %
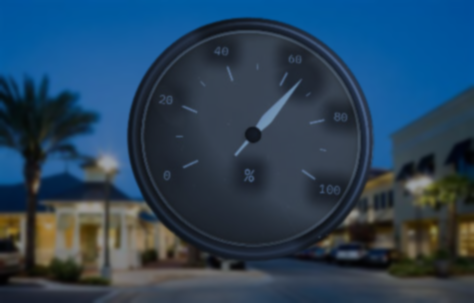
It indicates 65; %
